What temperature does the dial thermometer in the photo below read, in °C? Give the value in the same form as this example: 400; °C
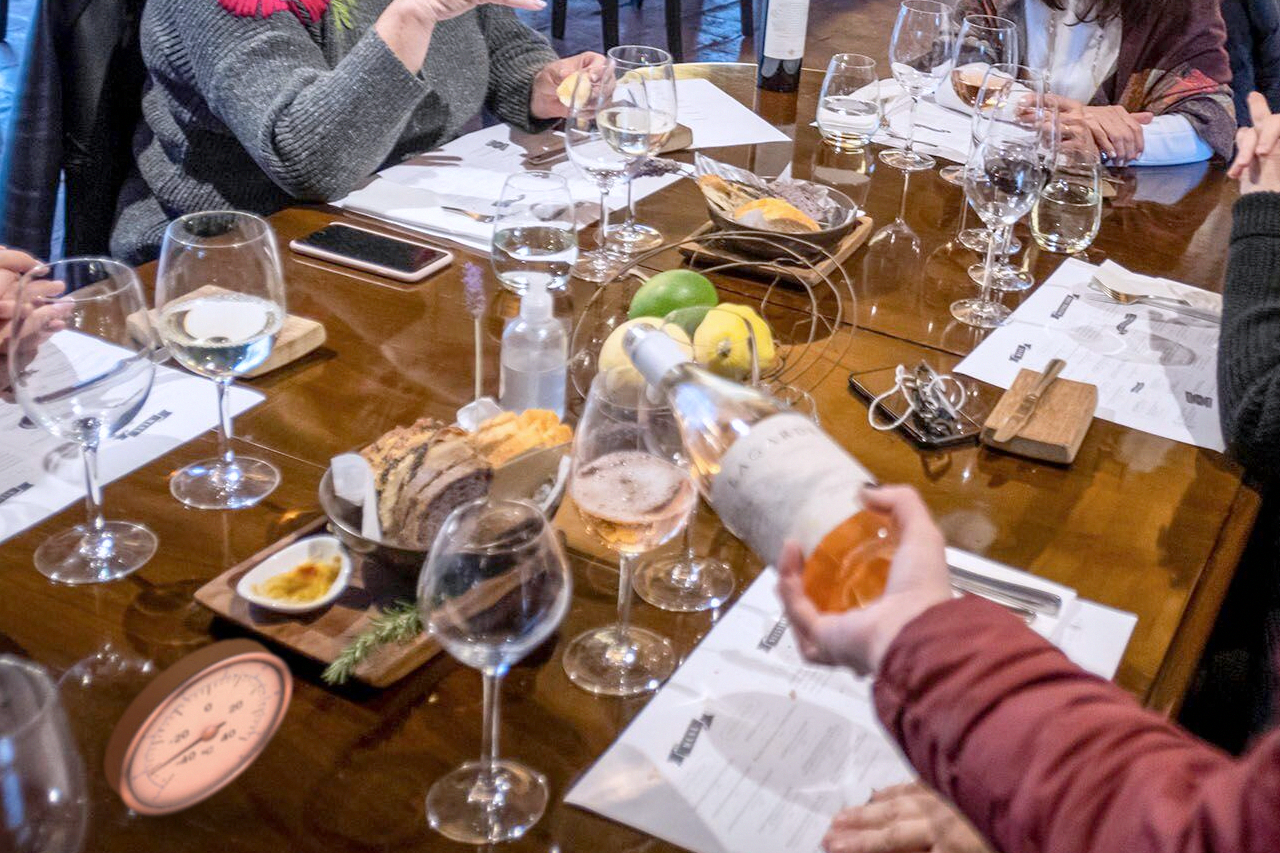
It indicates -30; °C
